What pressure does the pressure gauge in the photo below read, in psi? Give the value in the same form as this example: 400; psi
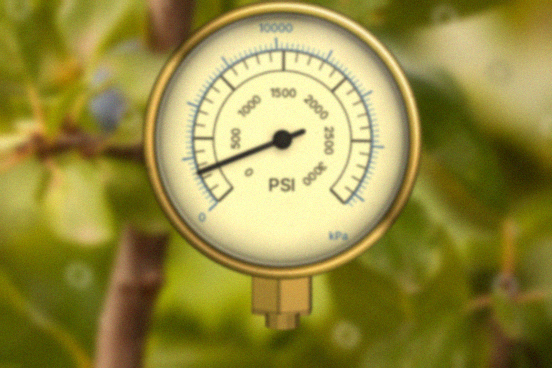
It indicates 250; psi
